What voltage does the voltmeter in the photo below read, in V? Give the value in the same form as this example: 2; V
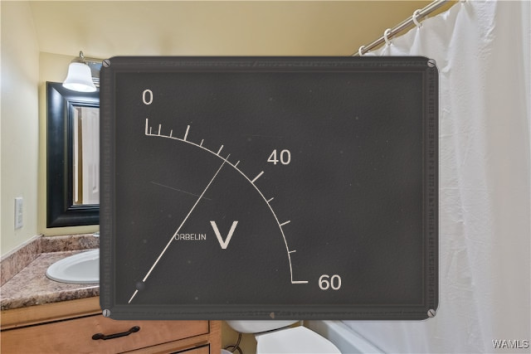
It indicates 32.5; V
